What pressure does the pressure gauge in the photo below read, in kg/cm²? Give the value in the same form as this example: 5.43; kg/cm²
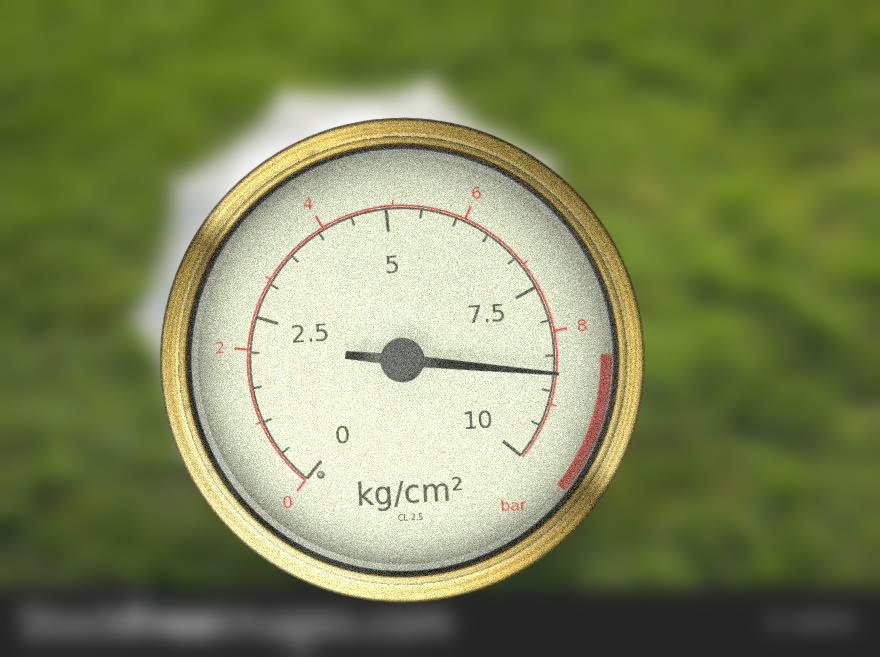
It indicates 8.75; kg/cm²
